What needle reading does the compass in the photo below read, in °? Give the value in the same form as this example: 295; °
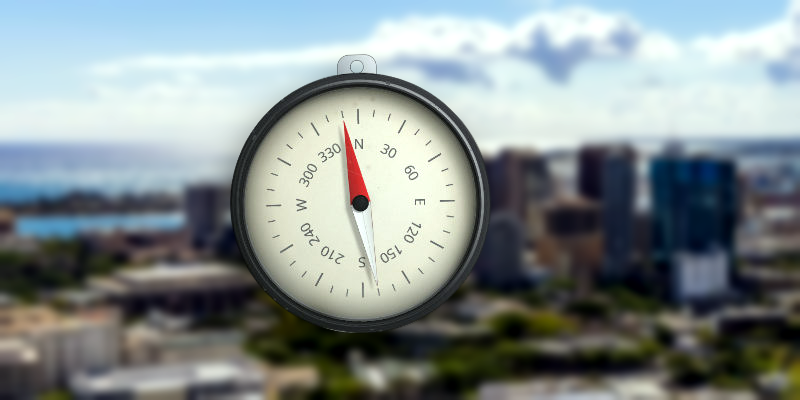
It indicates 350; °
